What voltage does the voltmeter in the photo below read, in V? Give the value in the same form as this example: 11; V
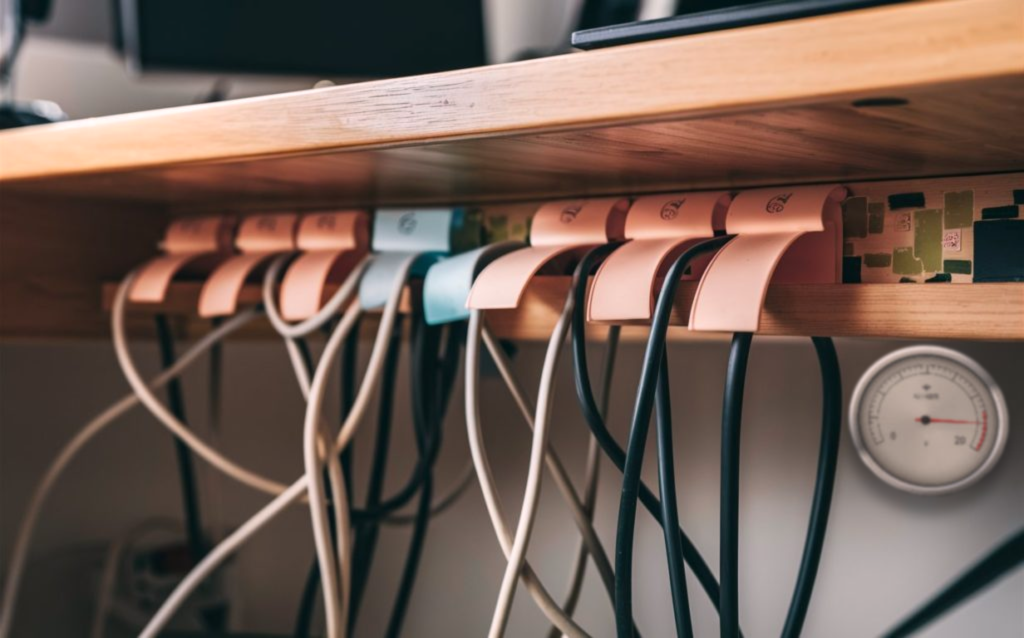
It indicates 17.5; V
